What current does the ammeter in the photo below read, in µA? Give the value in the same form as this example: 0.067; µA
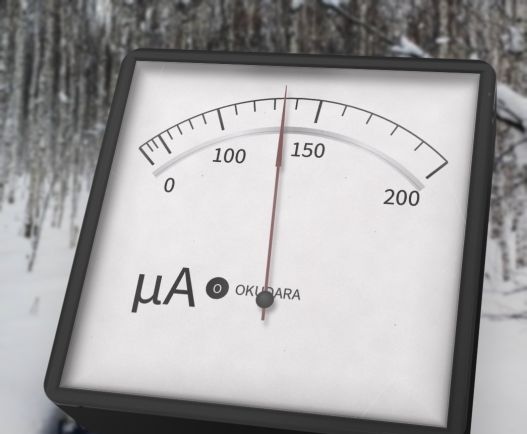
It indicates 135; µA
